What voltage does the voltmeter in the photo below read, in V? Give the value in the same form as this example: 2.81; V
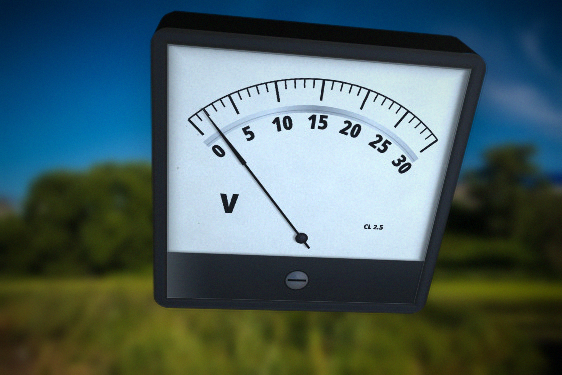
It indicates 2; V
